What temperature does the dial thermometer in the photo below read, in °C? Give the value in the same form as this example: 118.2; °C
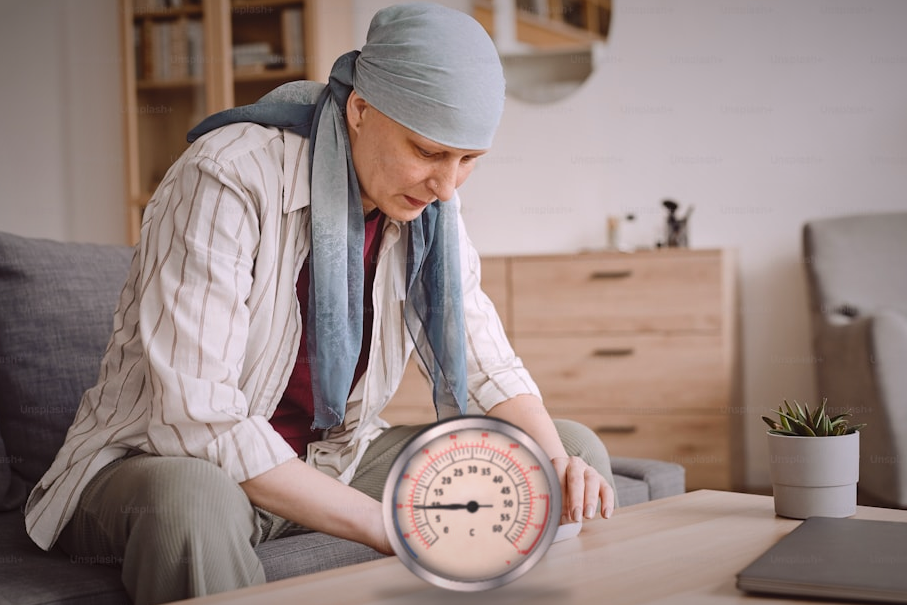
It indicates 10; °C
